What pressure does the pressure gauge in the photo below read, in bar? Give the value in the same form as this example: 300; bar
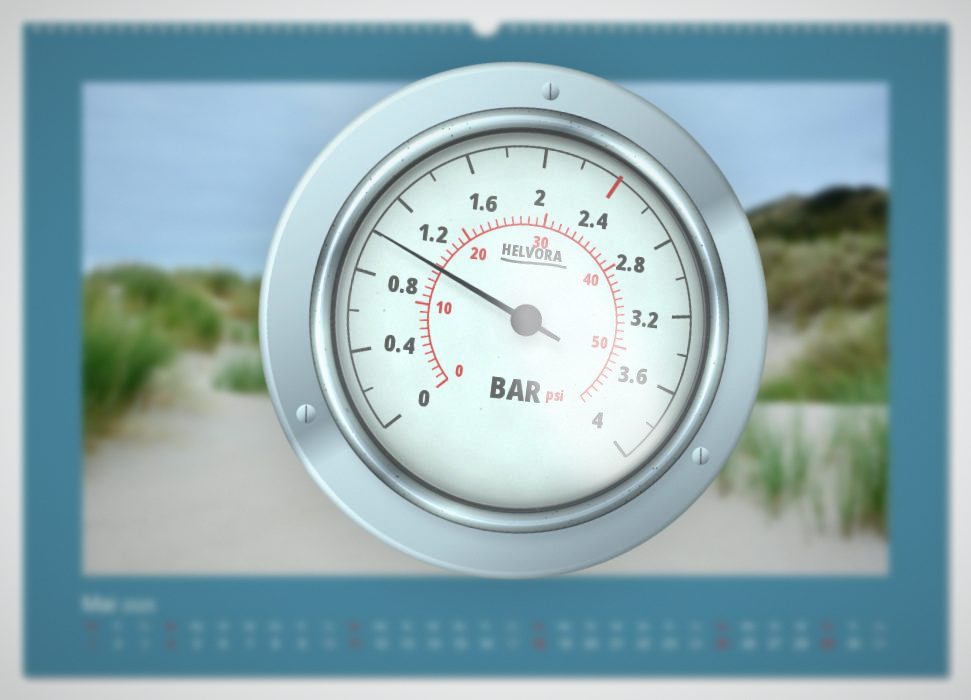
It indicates 1; bar
